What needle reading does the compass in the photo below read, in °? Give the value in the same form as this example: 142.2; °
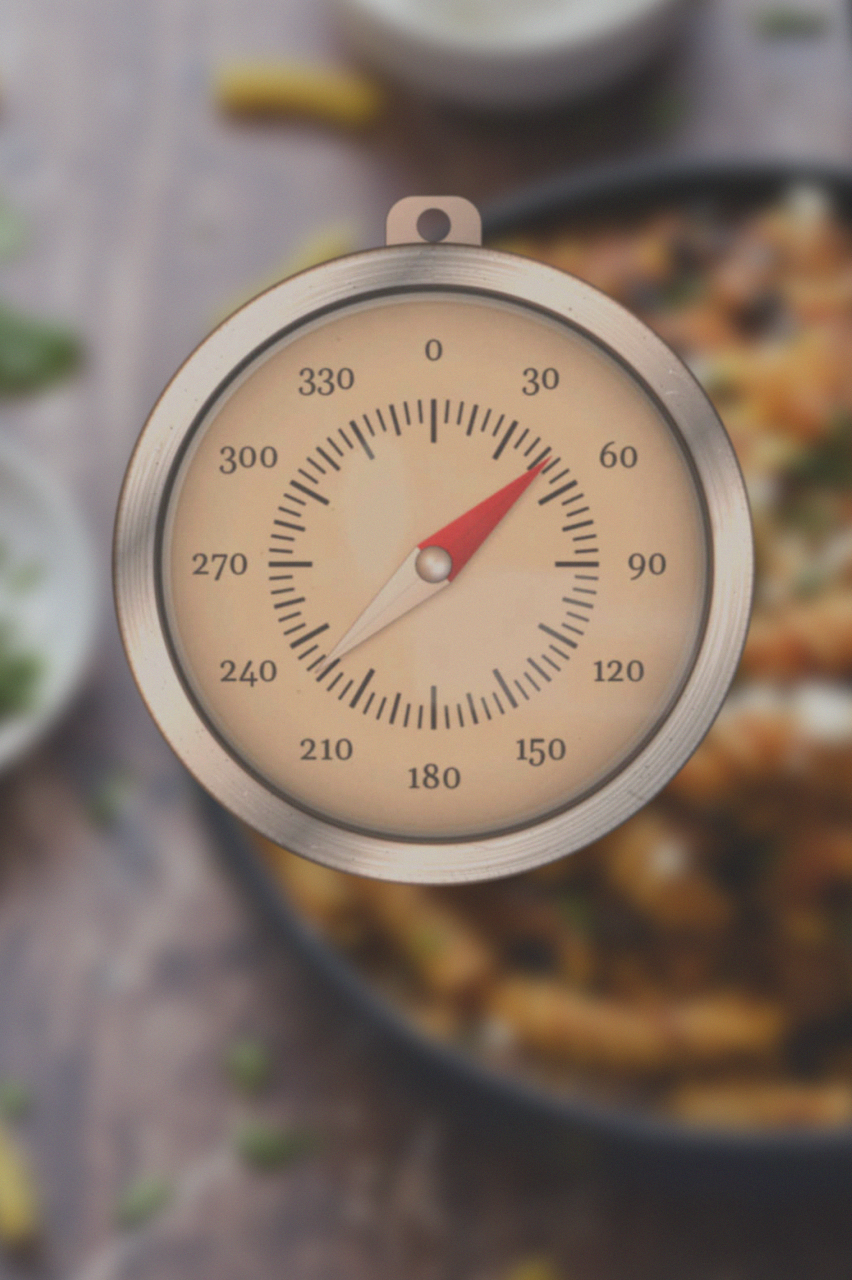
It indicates 47.5; °
